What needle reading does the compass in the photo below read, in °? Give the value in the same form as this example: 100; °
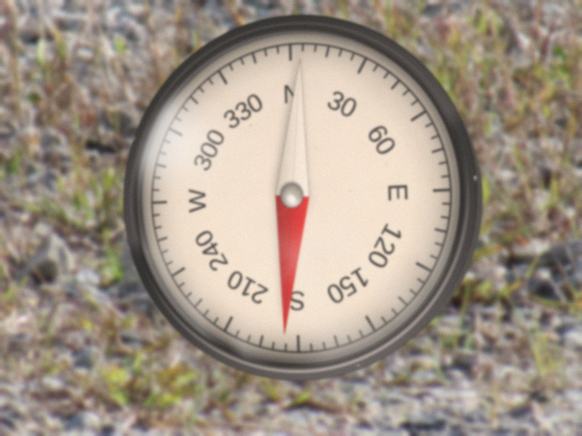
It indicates 185; °
